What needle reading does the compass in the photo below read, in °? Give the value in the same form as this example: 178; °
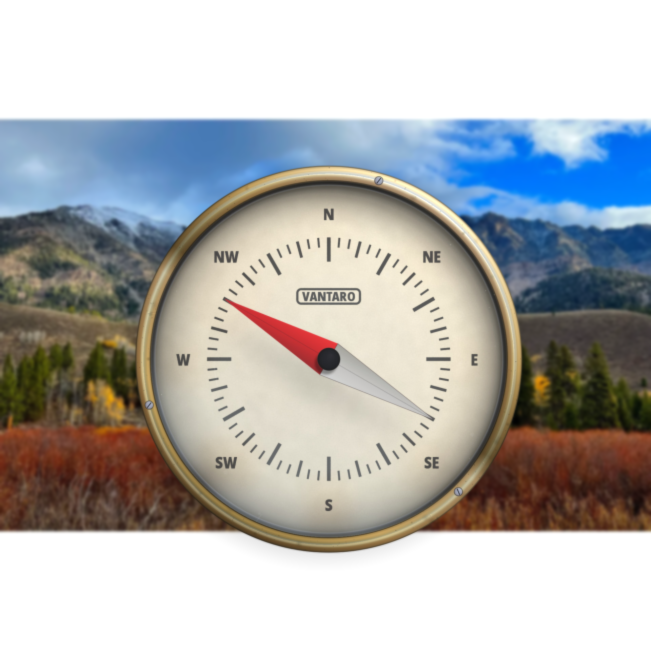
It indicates 300; °
